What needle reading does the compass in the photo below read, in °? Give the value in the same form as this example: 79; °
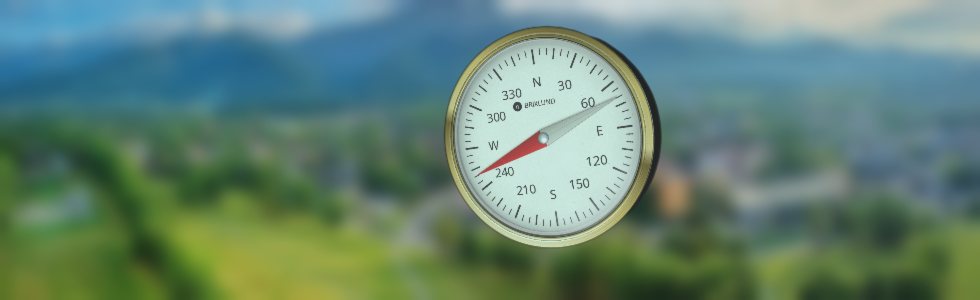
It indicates 250; °
